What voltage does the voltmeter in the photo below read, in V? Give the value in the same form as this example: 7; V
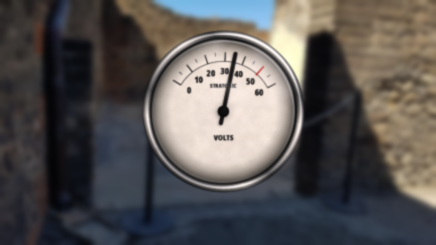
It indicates 35; V
